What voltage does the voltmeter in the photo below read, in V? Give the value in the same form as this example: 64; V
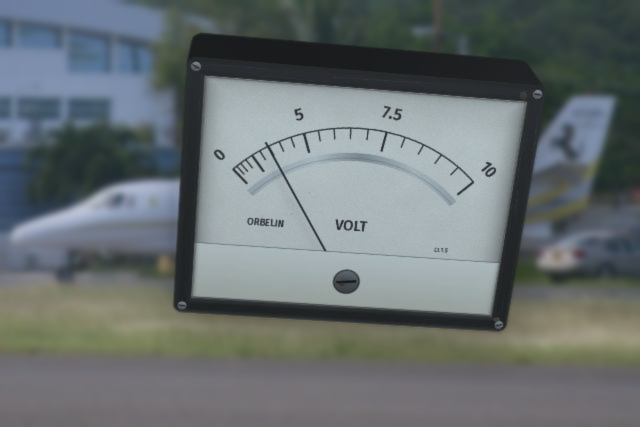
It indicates 3.5; V
